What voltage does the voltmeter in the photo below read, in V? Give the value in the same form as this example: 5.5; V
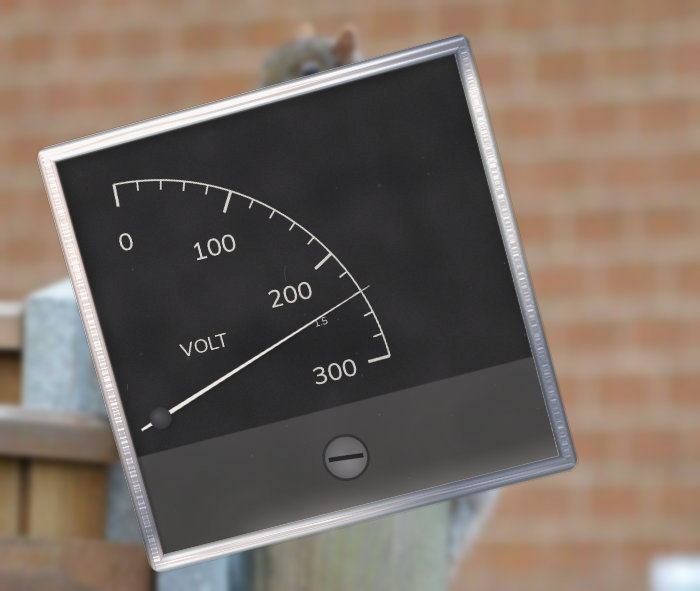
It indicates 240; V
